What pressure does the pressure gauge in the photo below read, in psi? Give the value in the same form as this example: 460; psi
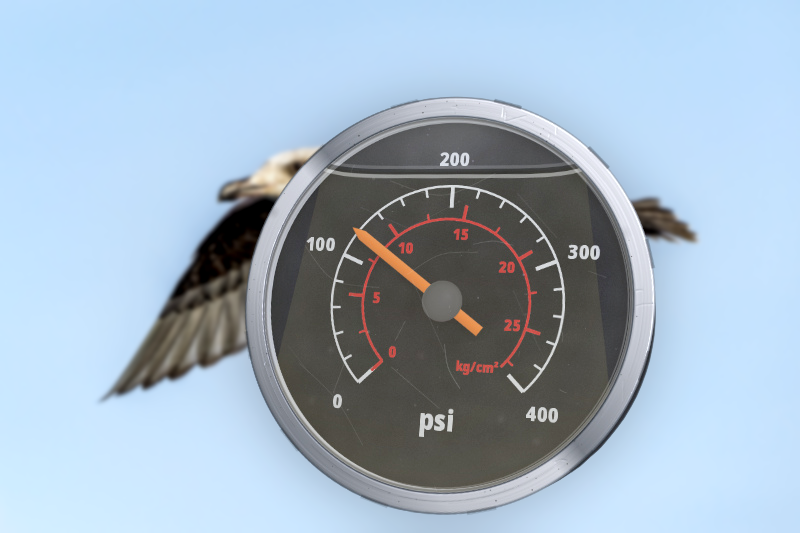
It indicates 120; psi
